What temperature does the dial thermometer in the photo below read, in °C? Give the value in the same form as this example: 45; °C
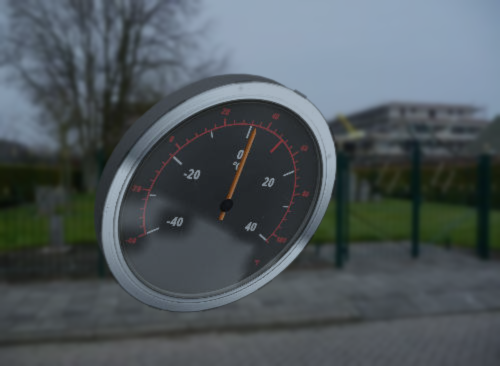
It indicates 0; °C
